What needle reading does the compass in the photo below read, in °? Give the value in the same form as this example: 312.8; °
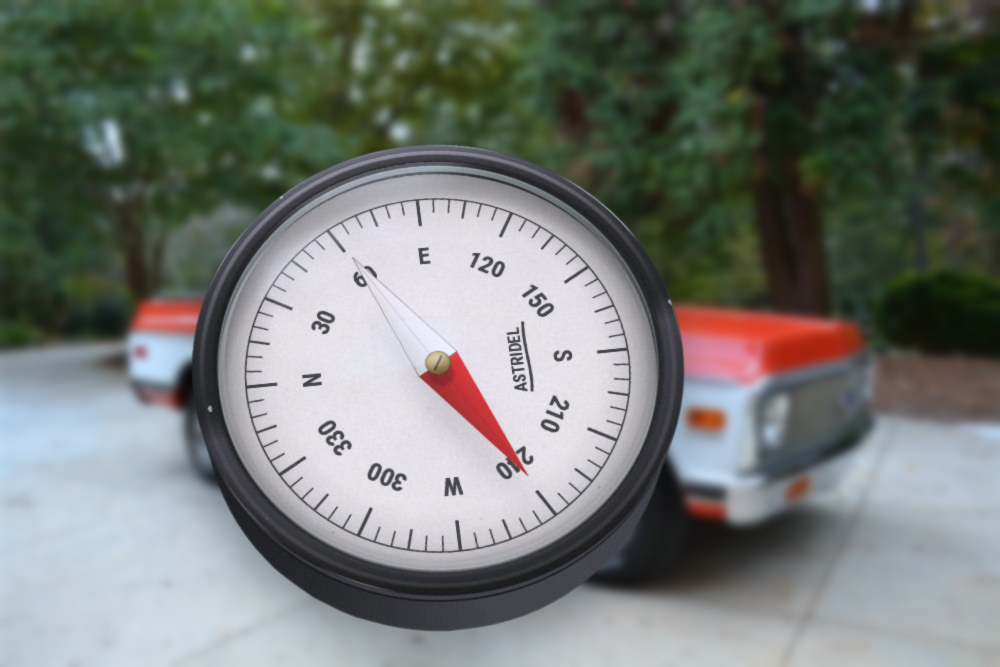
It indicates 240; °
